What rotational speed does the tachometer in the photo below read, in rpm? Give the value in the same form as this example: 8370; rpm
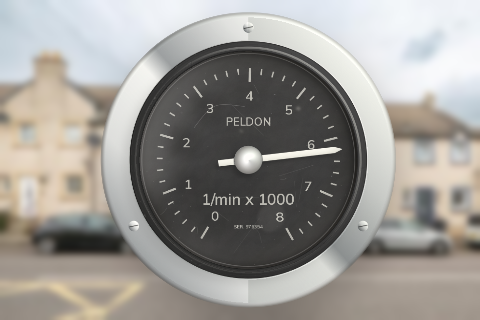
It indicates 6200; rpm
